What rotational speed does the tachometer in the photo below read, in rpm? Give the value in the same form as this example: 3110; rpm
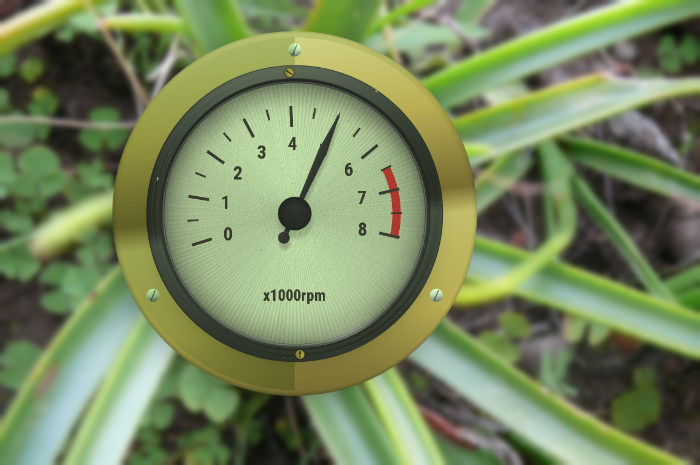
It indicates 5000; rpm
